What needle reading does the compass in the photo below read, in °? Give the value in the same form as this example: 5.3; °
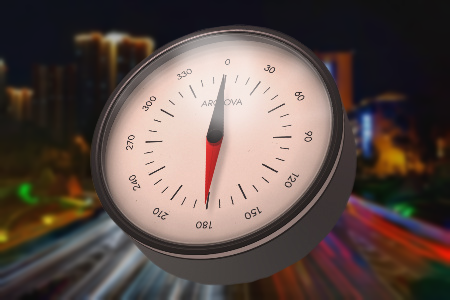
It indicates 180; °
